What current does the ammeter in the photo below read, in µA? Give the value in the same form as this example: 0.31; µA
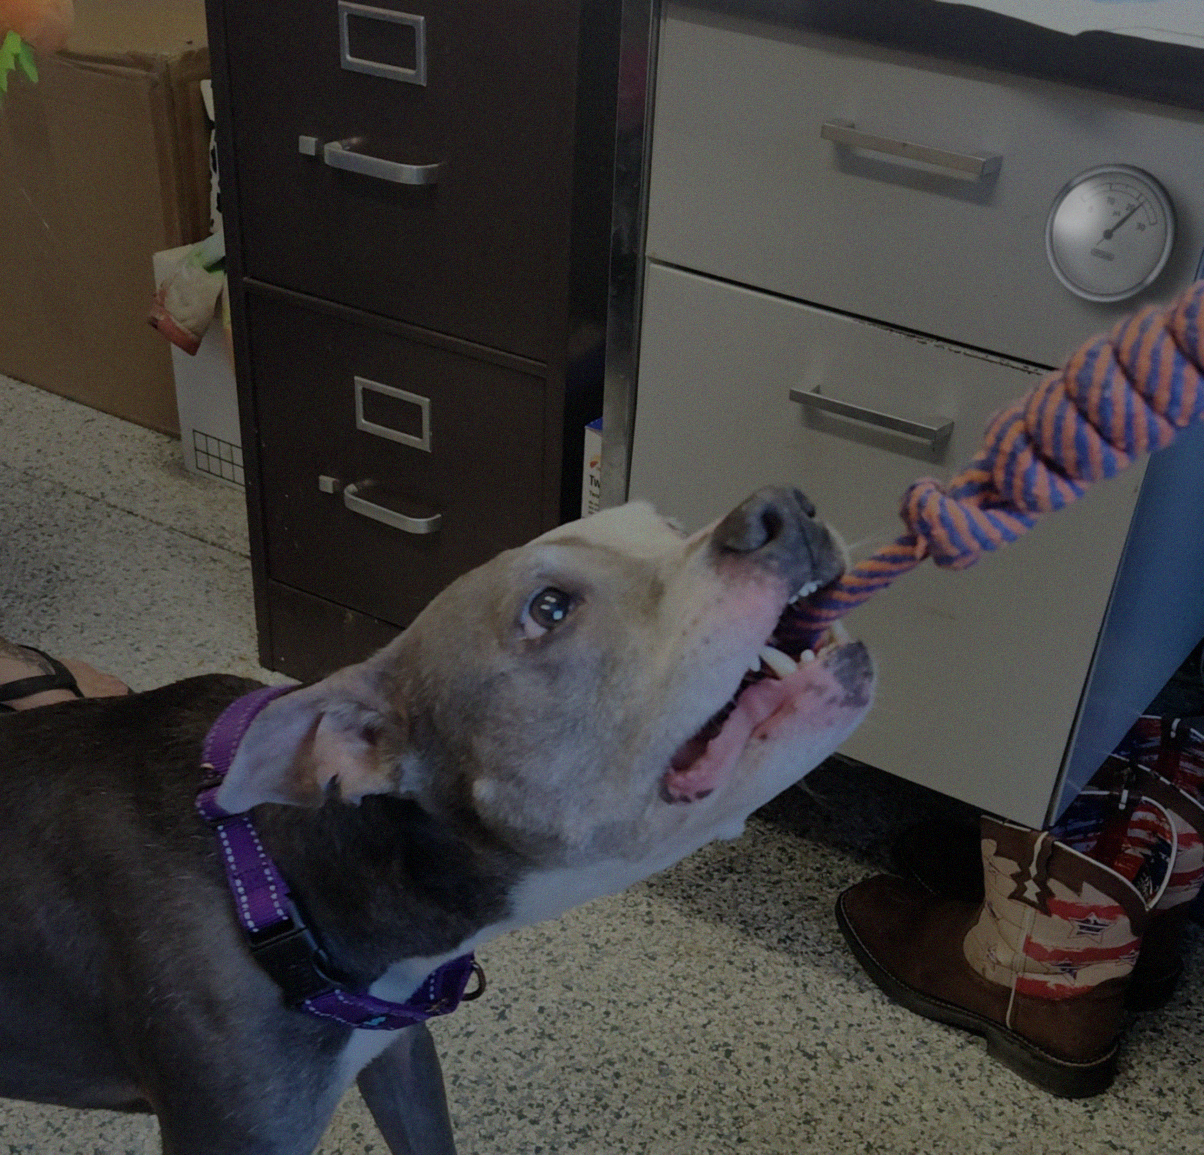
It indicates 22.5; µA
